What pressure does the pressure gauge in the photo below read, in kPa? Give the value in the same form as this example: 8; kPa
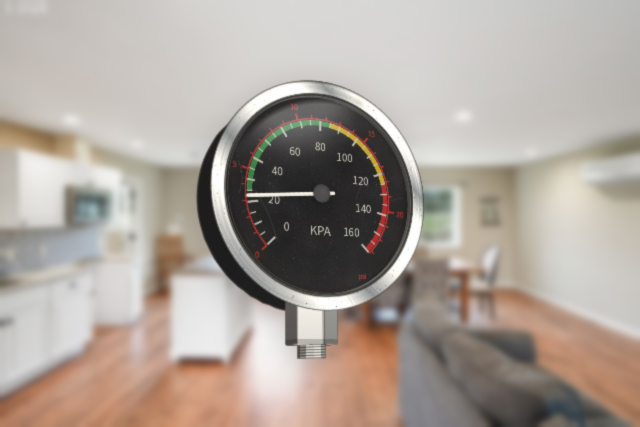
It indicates 22.5; kPa
